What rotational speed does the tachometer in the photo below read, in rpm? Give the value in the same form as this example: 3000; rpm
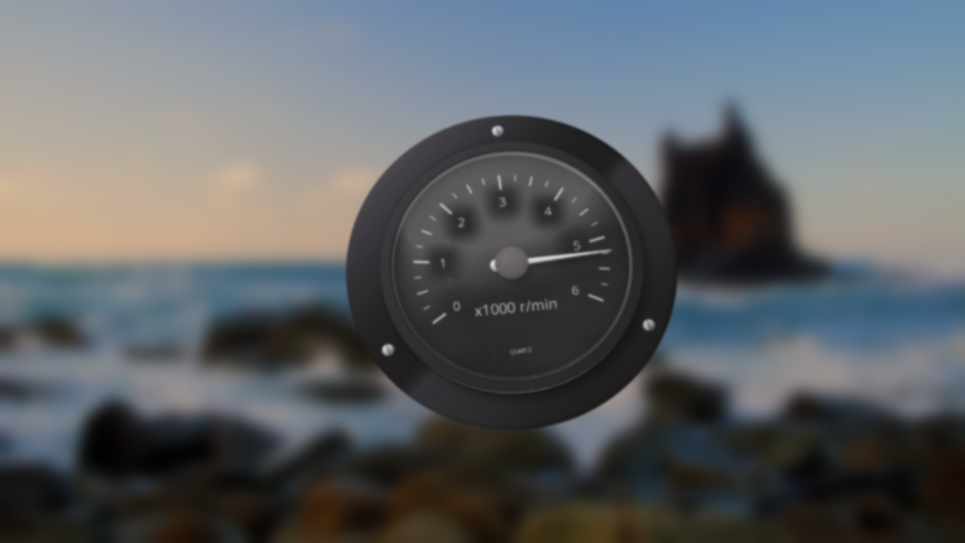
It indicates 5250; rpm
